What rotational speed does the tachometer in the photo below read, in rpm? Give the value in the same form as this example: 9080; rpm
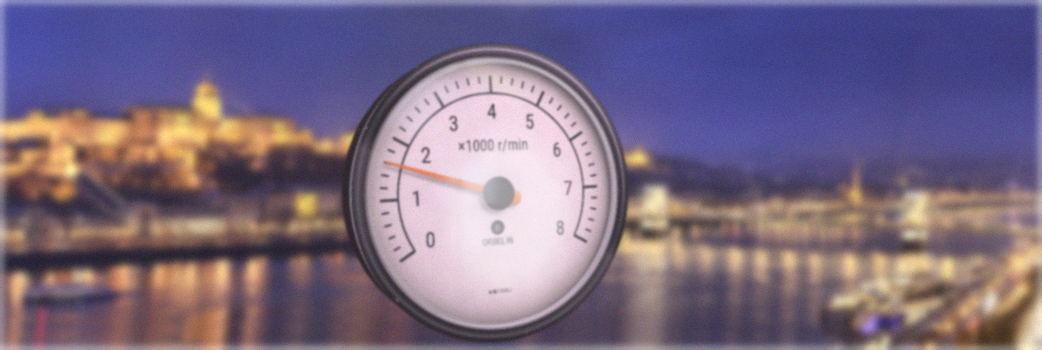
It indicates 1600; rpm
